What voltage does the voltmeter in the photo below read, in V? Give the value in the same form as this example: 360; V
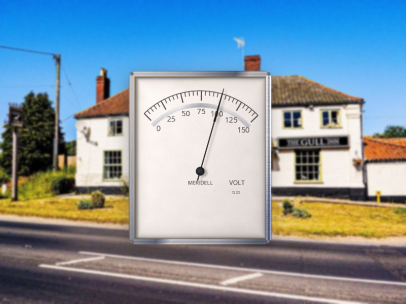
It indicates 100; V
